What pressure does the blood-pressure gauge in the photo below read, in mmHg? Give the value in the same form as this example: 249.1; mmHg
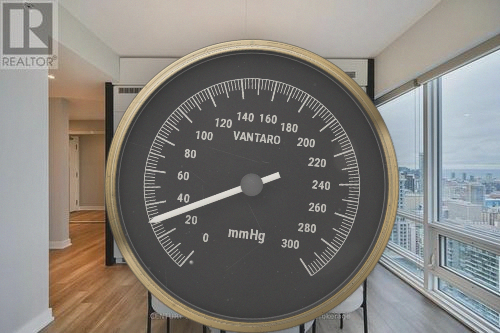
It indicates 30; mmHg
